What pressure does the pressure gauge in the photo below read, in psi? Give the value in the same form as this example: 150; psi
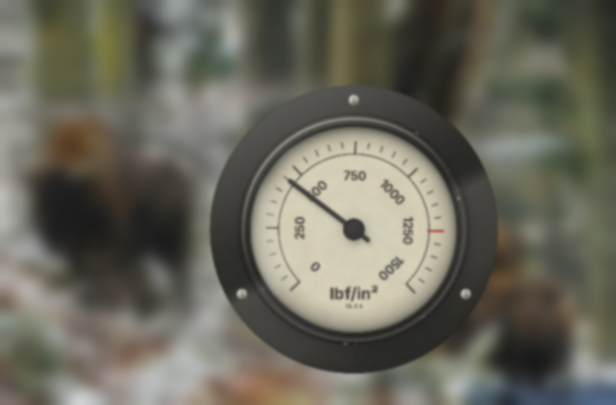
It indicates 450; psi
